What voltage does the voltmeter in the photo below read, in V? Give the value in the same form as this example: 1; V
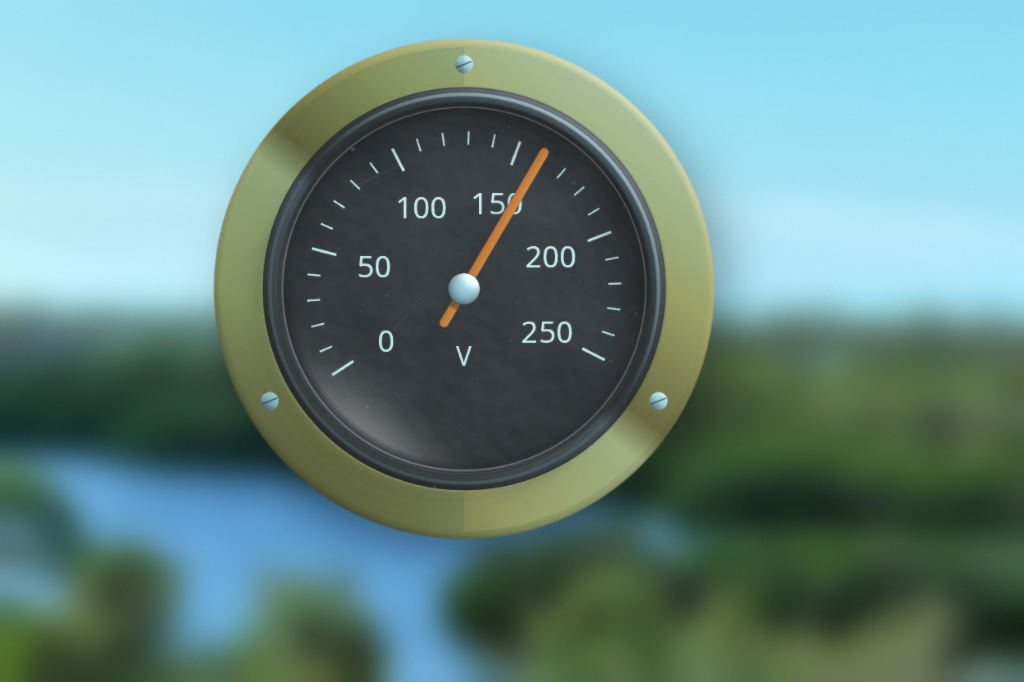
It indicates 160; V
